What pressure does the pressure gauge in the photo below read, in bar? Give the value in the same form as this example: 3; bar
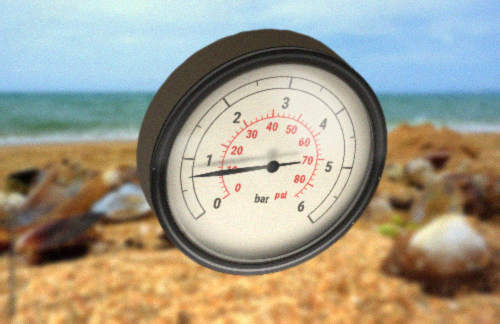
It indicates 0.75; bar
